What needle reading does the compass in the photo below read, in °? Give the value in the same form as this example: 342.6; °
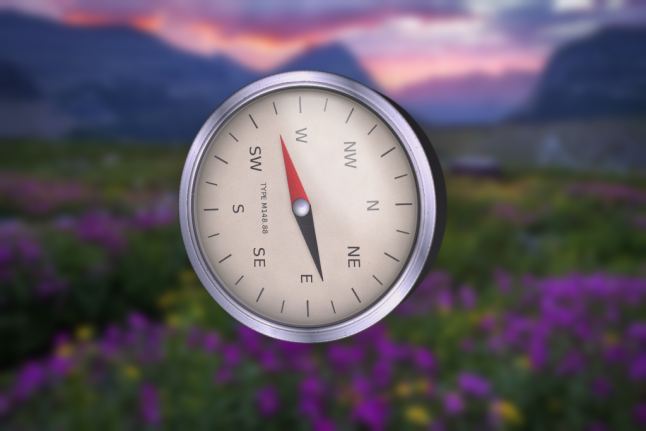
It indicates 255; °
